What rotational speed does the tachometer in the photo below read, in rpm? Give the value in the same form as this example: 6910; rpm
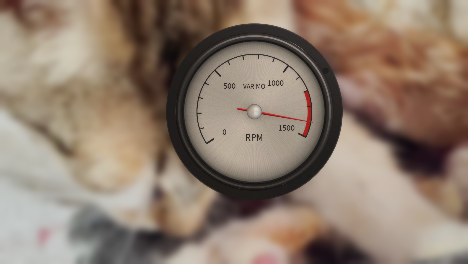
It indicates 1400; rpm
